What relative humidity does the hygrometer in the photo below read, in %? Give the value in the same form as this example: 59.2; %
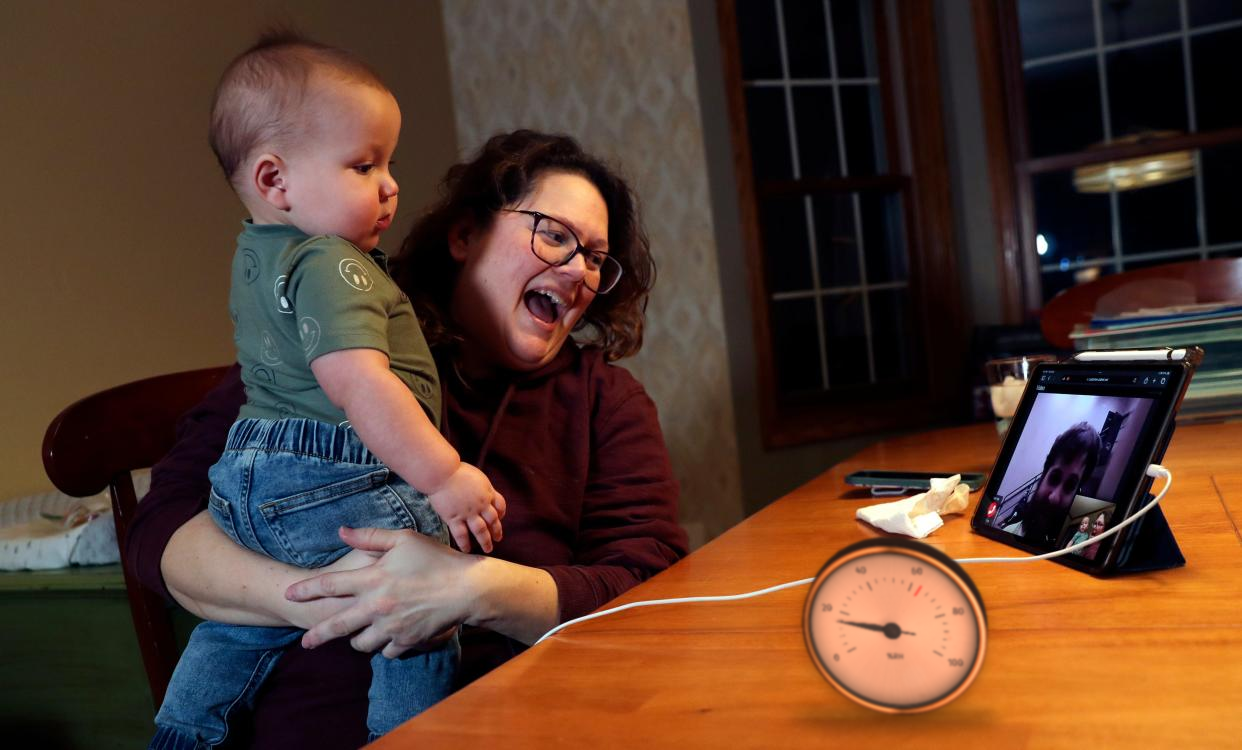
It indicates 16; %
